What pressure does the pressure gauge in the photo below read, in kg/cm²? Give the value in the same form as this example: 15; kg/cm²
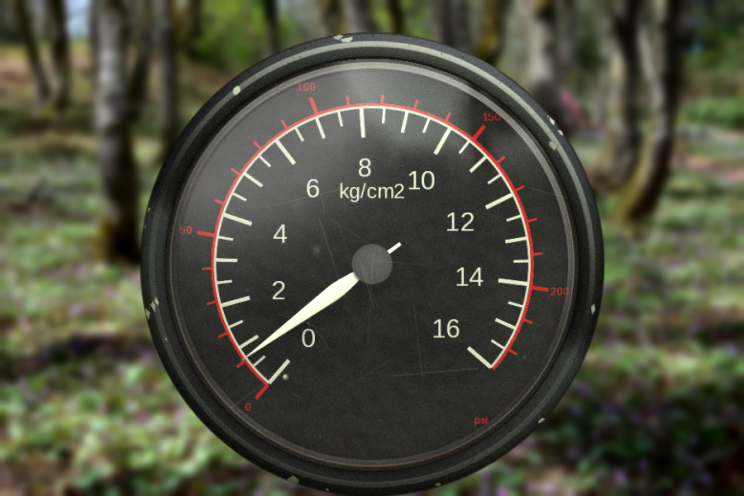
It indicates 0.75; kg/cm²
